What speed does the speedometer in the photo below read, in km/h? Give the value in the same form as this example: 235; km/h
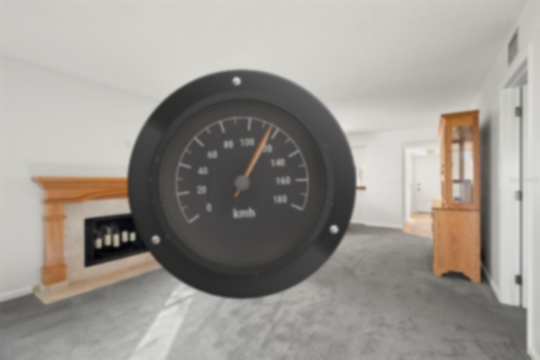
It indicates 115; km/h
